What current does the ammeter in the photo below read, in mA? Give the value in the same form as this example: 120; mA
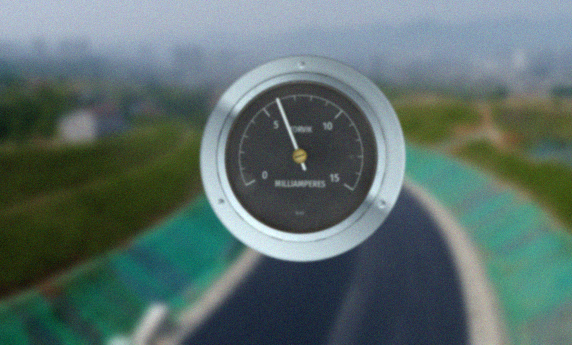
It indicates 6; mA
